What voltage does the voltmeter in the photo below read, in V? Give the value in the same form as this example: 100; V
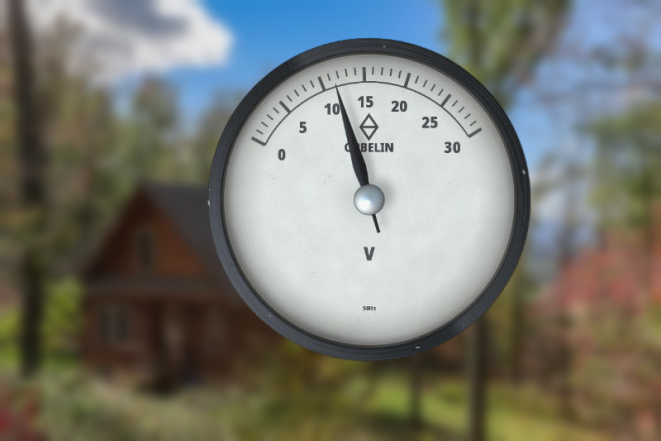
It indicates 11.5; V
